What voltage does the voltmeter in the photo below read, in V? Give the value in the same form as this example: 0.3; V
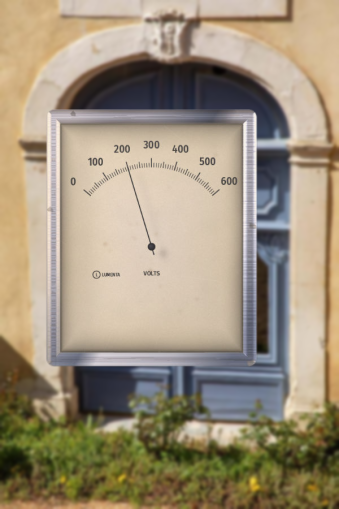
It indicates 200; V
